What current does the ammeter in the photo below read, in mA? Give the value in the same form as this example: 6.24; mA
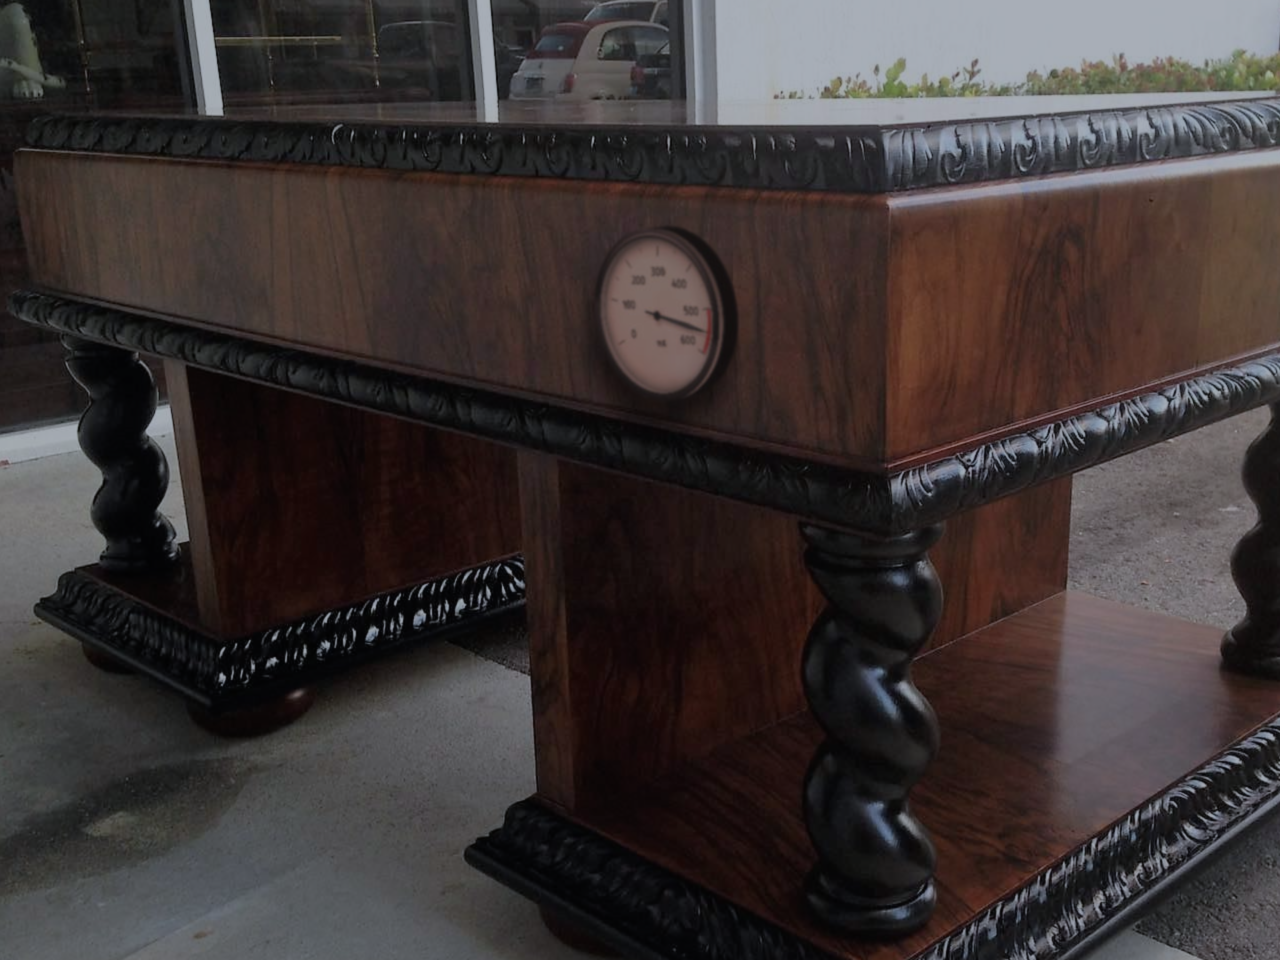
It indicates 550; mA
